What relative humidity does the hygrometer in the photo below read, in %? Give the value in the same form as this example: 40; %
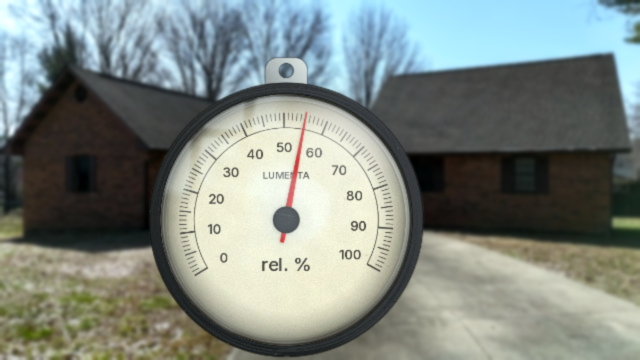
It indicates 55; %
